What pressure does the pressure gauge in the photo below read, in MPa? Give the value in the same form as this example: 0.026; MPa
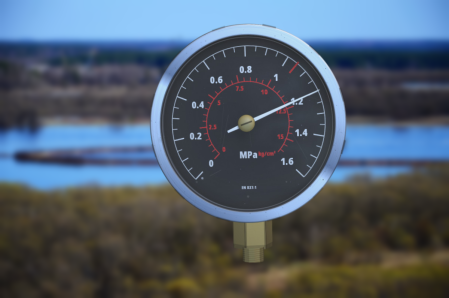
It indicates 1.2; MPa
